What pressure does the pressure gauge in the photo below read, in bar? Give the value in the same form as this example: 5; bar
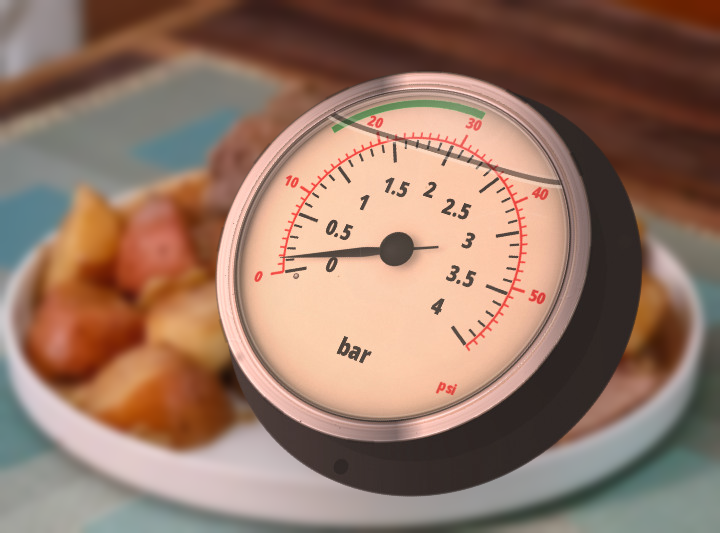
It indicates 0.1; bar
